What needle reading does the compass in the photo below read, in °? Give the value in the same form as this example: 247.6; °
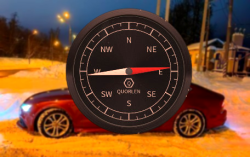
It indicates 85; °
